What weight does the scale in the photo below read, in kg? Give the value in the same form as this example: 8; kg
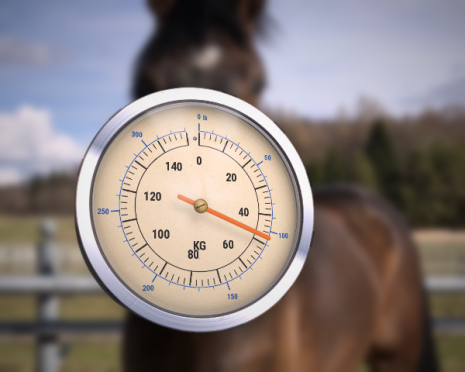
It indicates 48; kg
